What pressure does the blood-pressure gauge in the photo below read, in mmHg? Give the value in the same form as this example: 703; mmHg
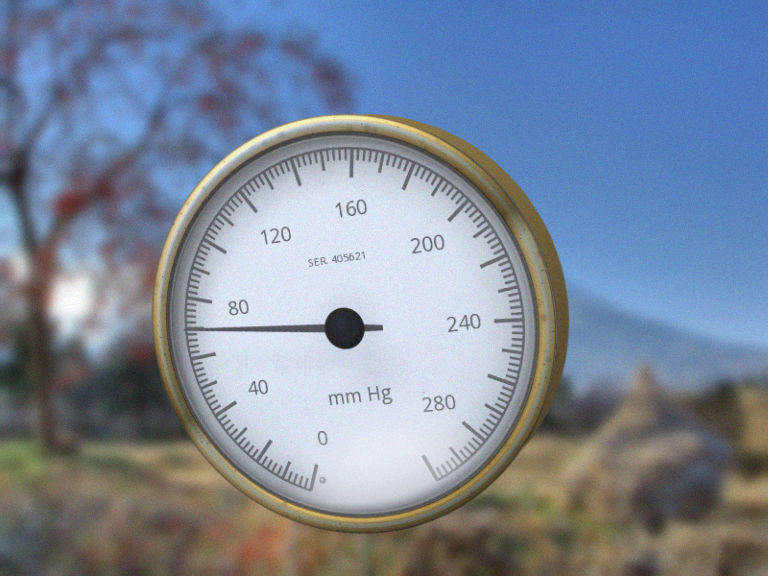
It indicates 70; mmHg
